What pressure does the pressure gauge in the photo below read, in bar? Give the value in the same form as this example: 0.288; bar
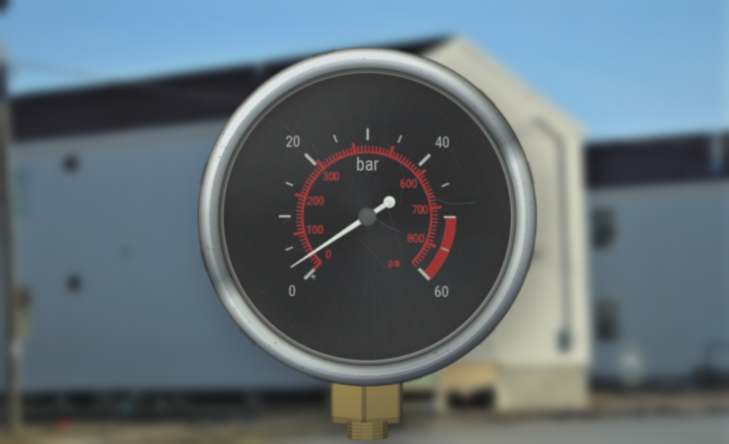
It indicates 2.5; bar
